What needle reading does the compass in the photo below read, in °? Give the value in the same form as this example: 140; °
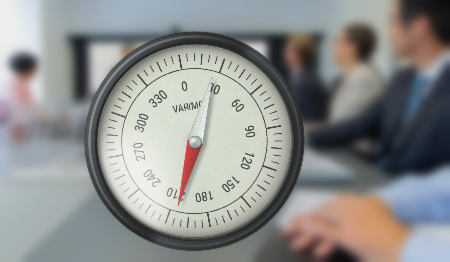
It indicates 205; °
